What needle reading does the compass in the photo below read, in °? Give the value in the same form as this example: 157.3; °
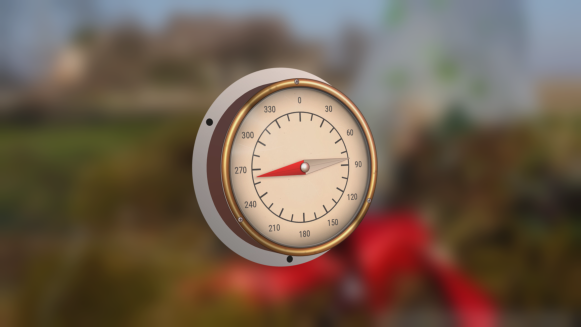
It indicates 262.5; °
